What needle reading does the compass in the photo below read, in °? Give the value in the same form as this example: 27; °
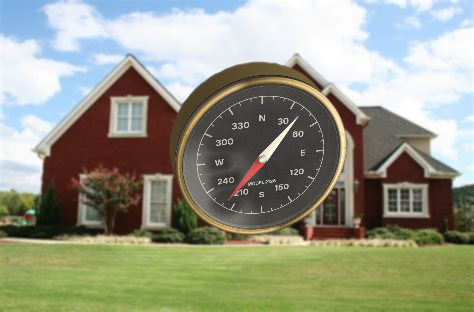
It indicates 220; °
